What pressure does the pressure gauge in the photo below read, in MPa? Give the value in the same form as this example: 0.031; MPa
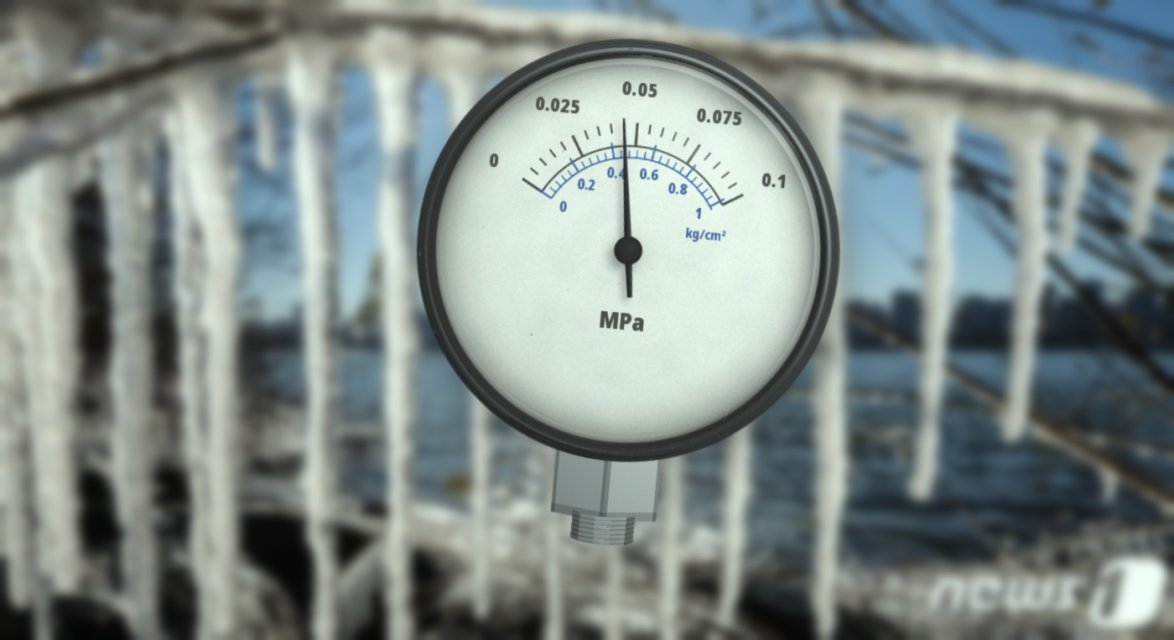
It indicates 0.045; MPa
